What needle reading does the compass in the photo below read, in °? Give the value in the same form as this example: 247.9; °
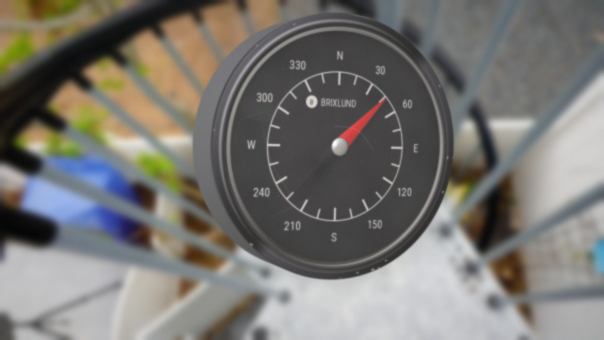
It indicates 45; °
